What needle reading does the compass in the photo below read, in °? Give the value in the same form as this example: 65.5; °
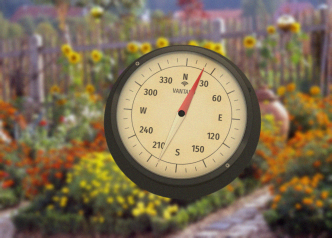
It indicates 20; °
